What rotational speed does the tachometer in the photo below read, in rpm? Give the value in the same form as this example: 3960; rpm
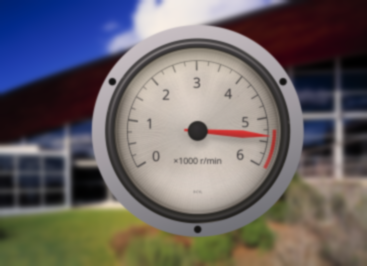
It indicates 5375; rpm
